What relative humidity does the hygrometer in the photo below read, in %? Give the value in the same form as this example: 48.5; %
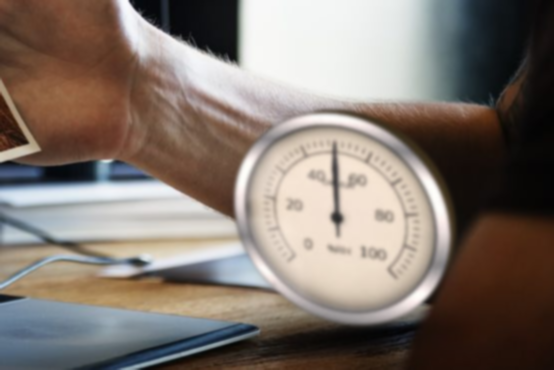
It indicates 50; %
